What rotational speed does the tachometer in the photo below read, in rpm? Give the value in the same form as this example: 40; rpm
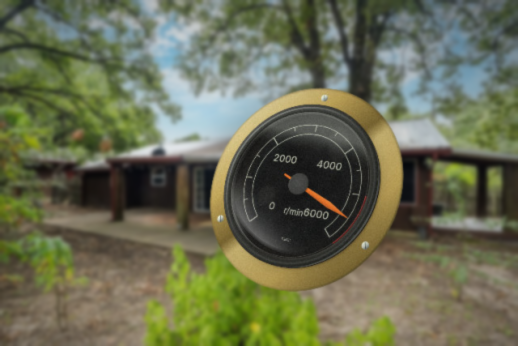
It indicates 5500; rpm
